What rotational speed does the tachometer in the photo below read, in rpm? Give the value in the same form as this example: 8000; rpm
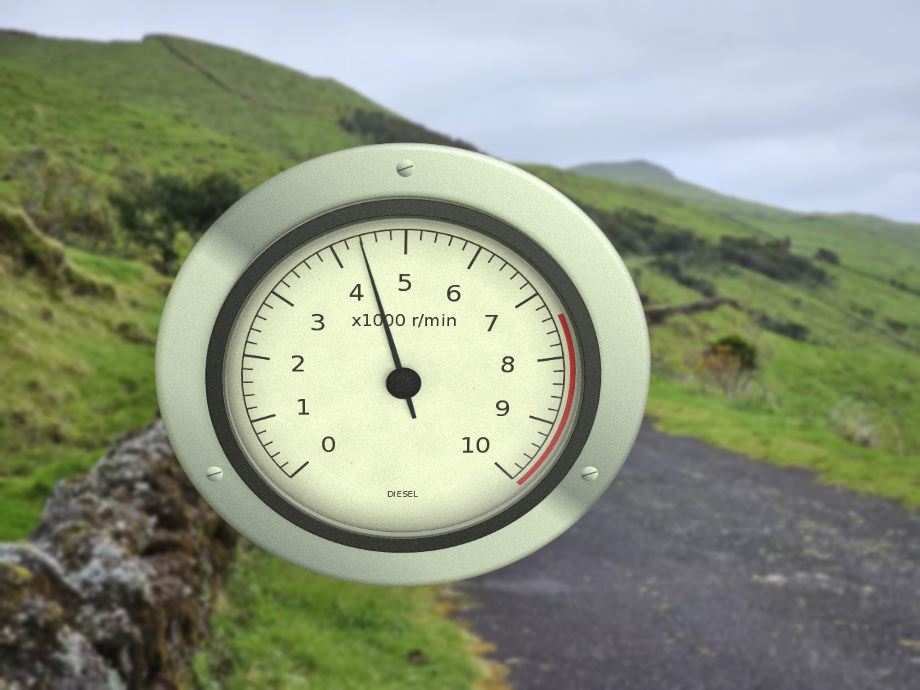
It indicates 4400; rpm
